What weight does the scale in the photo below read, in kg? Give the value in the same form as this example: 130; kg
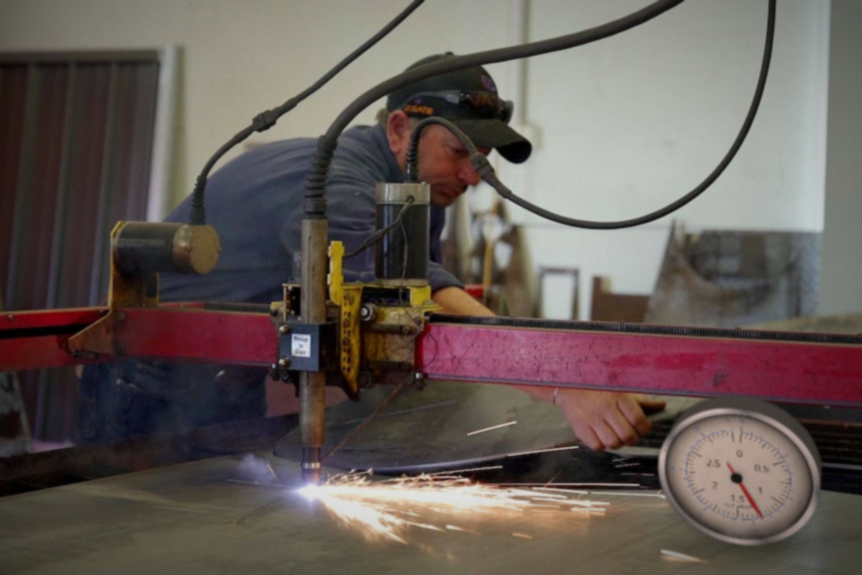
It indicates 1.25; kg
